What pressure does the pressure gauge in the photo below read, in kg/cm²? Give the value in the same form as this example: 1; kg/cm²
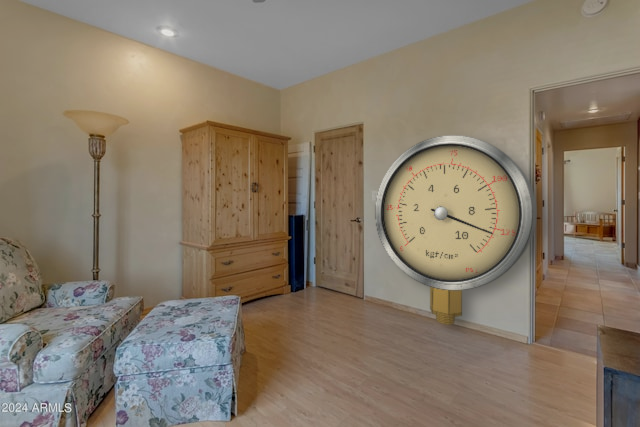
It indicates 9; kg/cm²
